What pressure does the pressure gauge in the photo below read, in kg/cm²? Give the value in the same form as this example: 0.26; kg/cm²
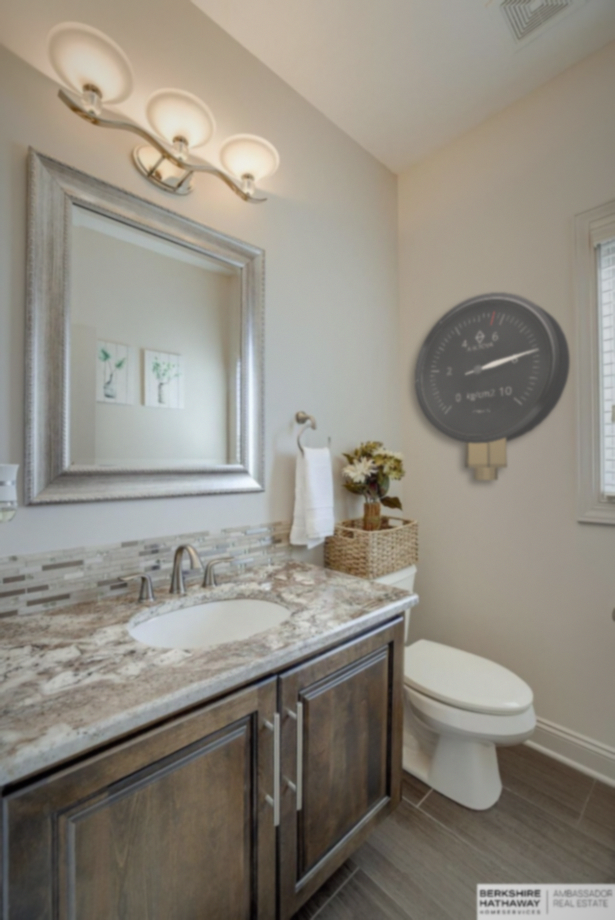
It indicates 8; kg/cm²
